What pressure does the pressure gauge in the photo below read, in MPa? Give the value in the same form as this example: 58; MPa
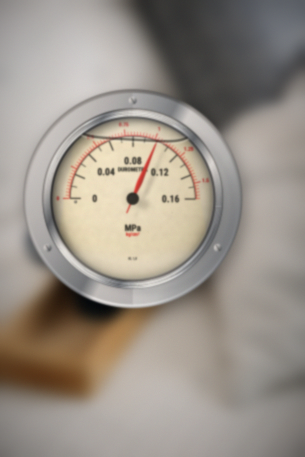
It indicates 0.1; MPa
